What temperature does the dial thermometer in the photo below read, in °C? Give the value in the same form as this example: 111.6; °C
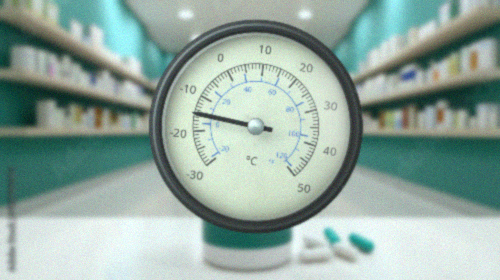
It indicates -15; °C
